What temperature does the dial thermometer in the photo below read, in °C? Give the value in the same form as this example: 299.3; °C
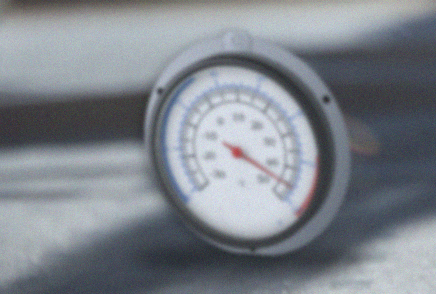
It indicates 45; °C
